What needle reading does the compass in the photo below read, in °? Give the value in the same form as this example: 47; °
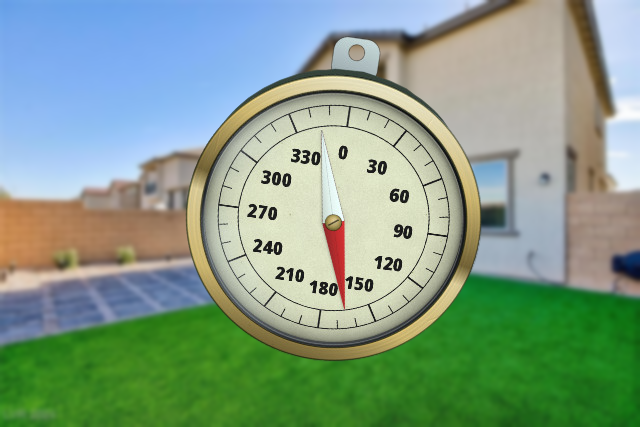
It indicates 165; °
